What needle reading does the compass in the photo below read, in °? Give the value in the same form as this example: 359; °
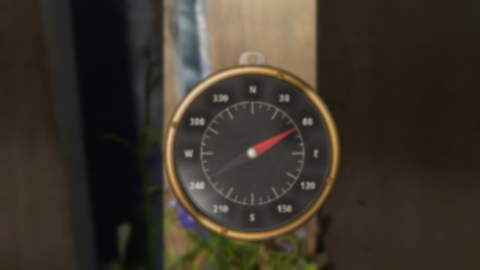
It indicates 60; °
